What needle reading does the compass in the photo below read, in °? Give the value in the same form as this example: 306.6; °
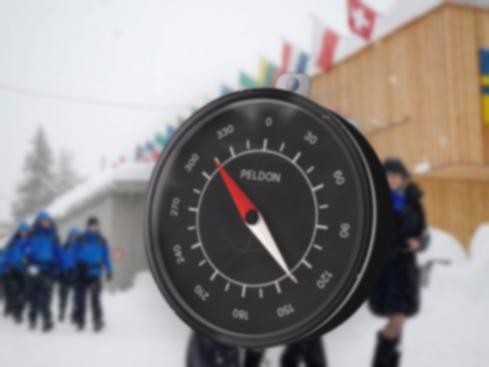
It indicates 315; °
